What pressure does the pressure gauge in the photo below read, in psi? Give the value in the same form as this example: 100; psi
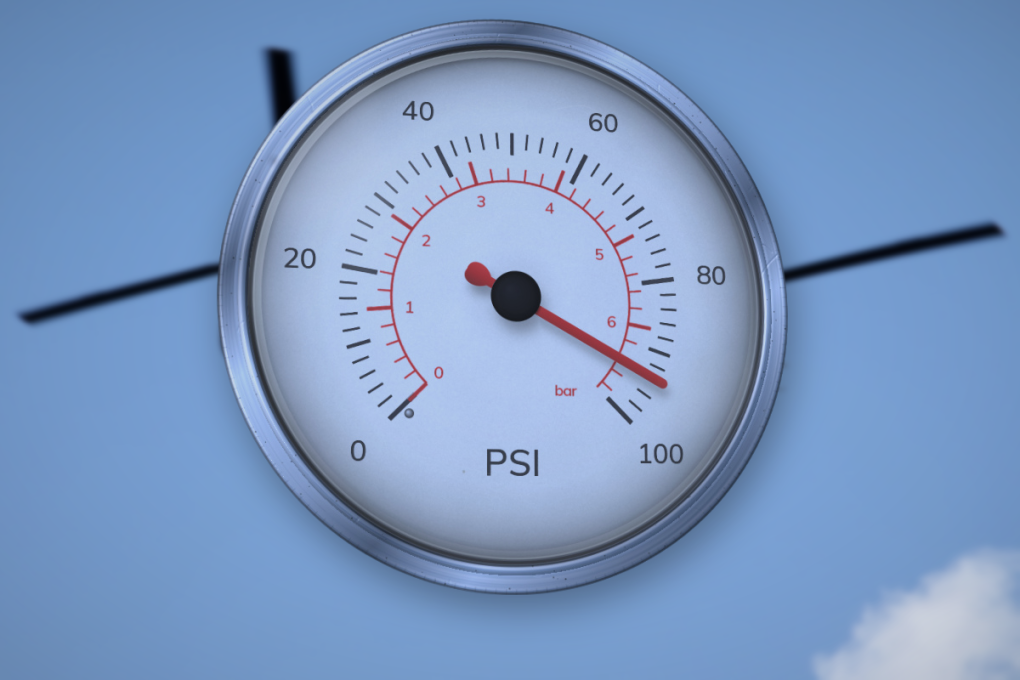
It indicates 94; psi
